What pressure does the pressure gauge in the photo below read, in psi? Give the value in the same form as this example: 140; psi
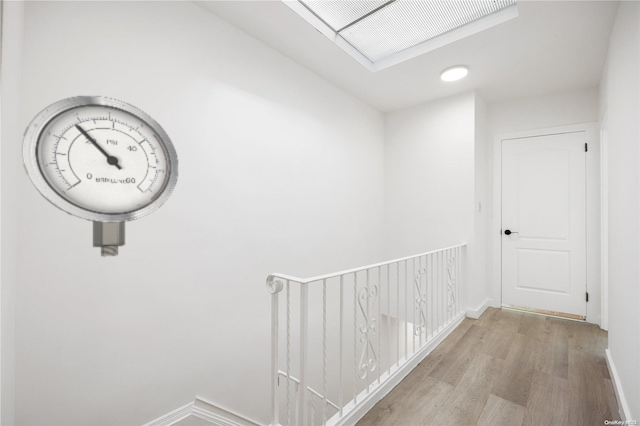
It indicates 20; psi
